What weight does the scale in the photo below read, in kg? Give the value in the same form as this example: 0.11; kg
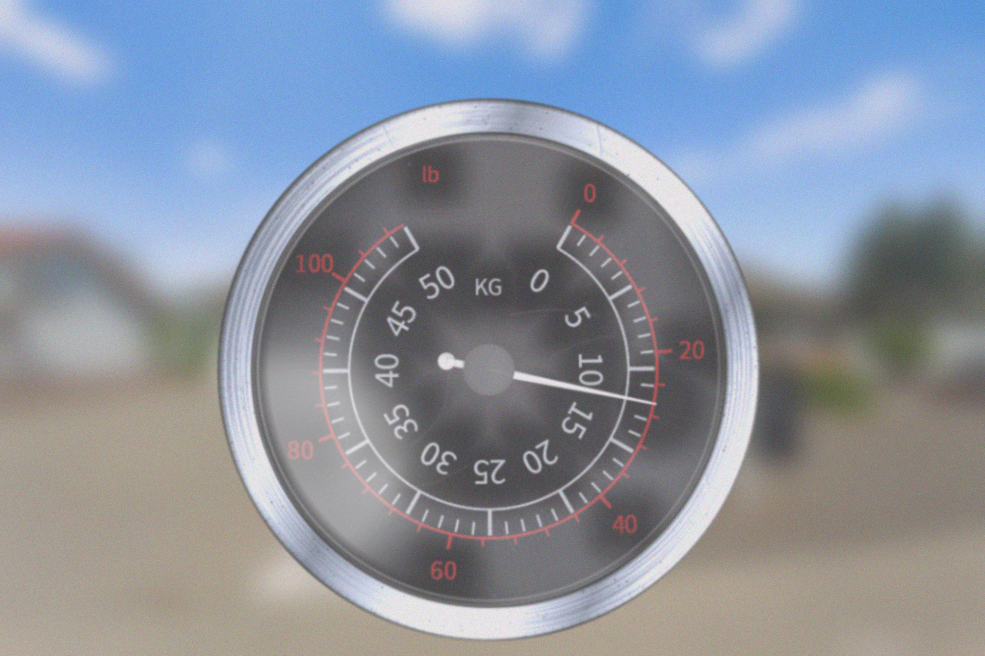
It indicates 12; kg
